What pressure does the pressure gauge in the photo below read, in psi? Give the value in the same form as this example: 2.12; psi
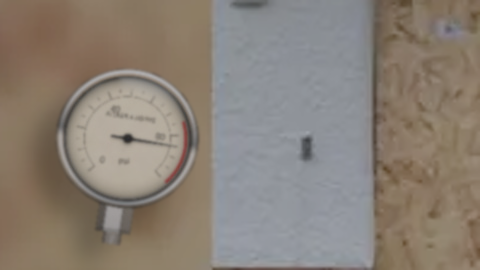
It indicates 85; psi
